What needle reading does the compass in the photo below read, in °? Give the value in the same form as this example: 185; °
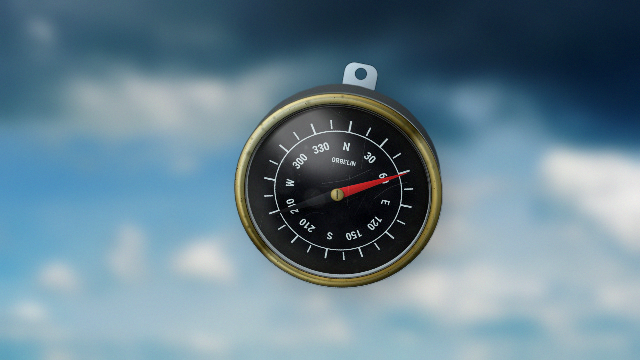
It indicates 60; °
